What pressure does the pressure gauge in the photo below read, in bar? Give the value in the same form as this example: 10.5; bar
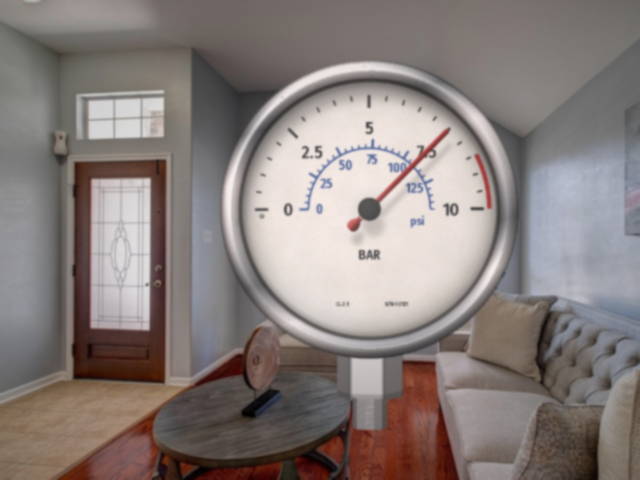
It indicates 7.5; bar
